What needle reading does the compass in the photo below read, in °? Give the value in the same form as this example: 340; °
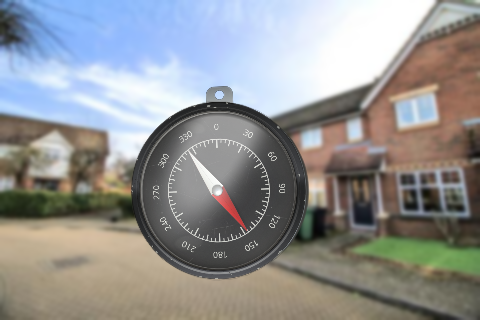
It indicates 145; °
